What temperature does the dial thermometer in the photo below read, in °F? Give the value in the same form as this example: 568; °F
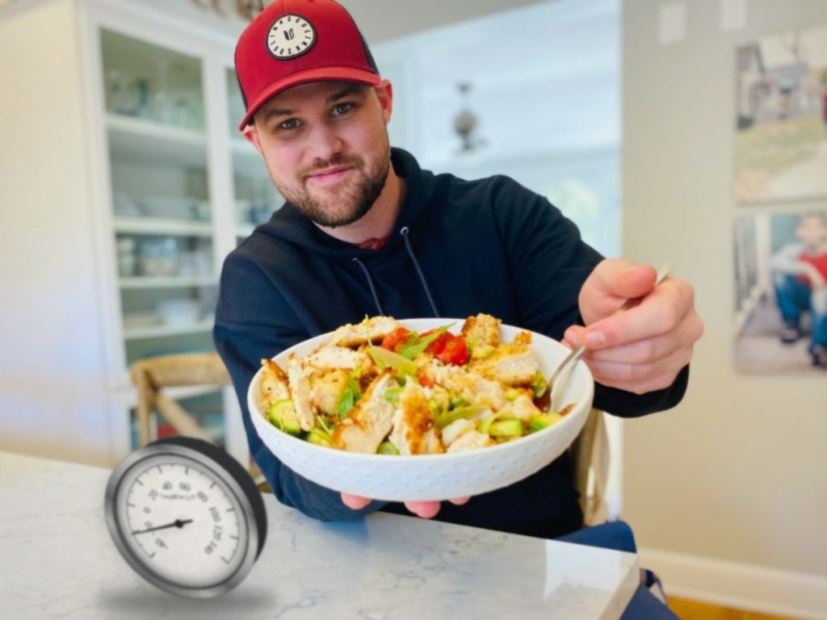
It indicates -20; °F
